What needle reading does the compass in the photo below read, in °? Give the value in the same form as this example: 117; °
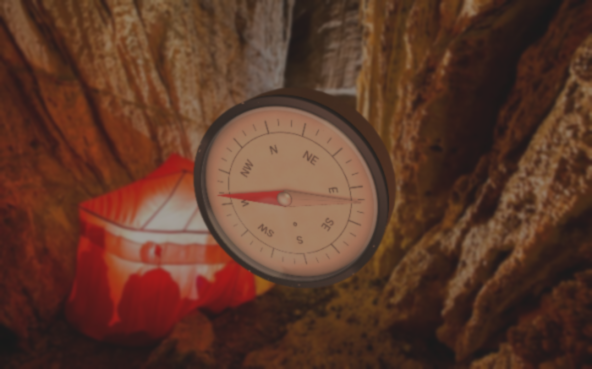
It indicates 280; °
